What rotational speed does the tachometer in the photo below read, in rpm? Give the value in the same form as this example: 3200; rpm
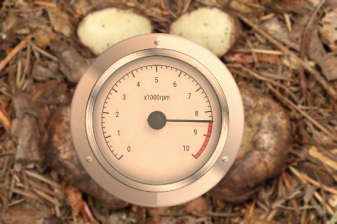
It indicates 8400; rpm
